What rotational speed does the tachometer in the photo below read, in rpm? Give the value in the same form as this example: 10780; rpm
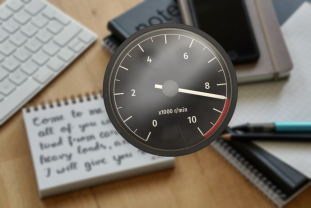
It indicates 8500; rpm
